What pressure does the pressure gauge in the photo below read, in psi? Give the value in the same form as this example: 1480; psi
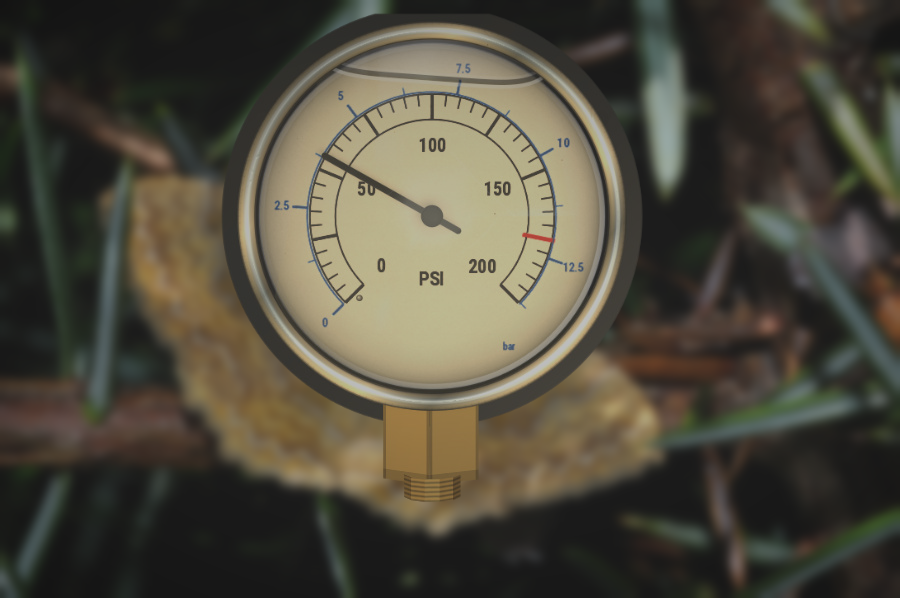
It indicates 55; psi
